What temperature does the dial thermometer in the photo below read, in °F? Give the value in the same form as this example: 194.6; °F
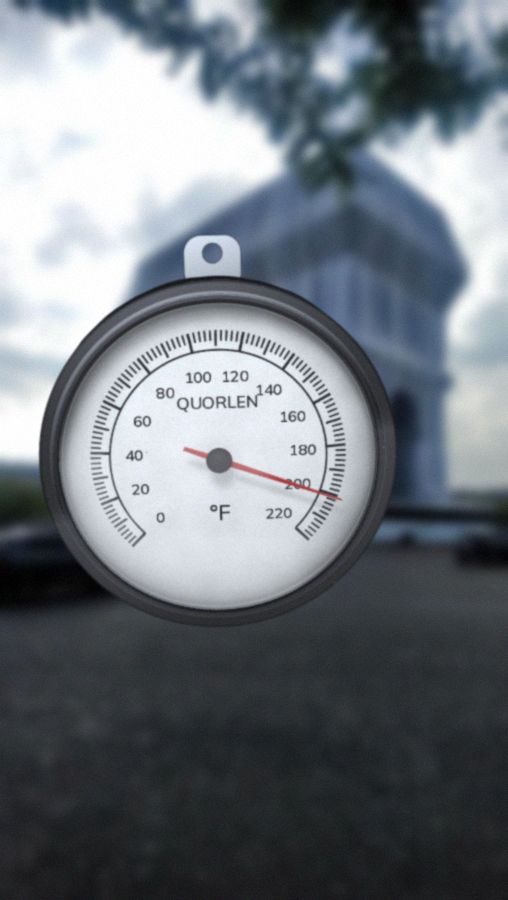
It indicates 200; °F
